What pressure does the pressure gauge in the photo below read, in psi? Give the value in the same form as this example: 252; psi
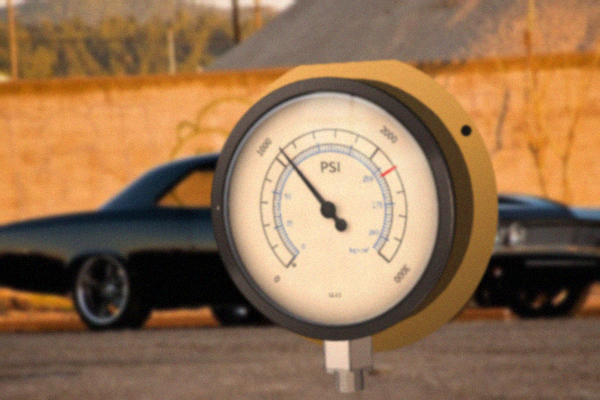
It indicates 1100; psi
